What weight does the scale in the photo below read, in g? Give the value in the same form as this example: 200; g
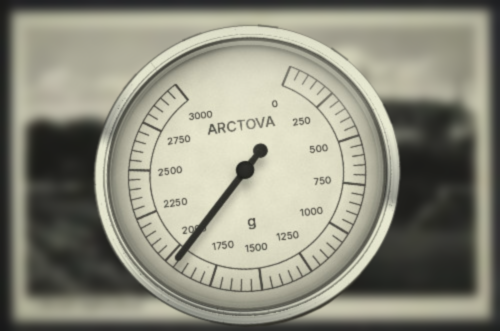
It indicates 1950; g
